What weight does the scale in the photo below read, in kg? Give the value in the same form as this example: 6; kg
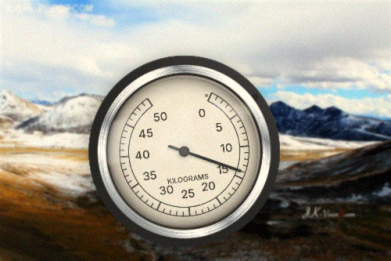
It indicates 14; kg
